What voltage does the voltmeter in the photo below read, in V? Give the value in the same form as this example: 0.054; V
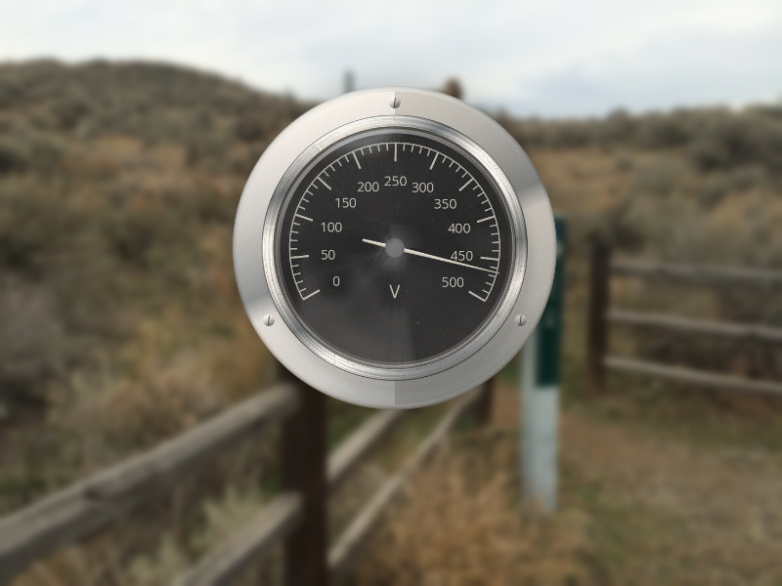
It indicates 465; V
